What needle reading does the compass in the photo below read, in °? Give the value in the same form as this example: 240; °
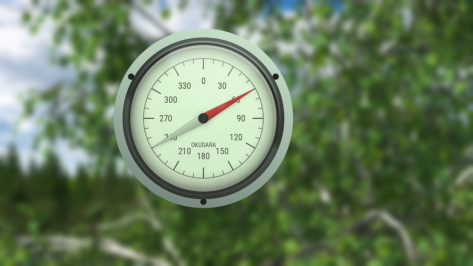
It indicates 60; °
